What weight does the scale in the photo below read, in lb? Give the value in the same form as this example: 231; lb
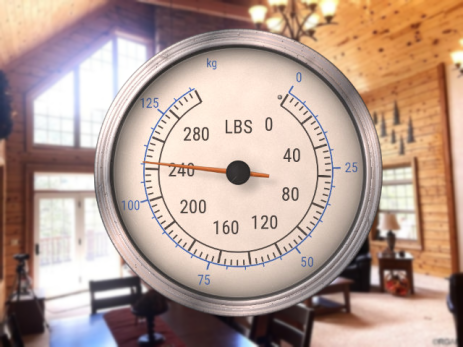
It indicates 244; lb
